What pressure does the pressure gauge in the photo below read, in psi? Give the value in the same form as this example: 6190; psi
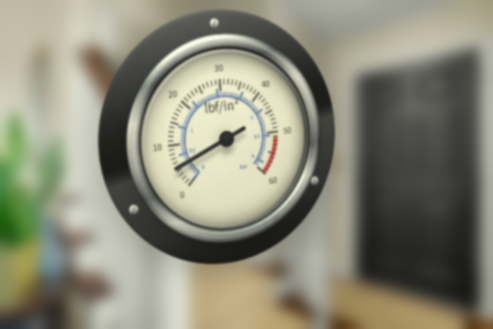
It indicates 5; psi
